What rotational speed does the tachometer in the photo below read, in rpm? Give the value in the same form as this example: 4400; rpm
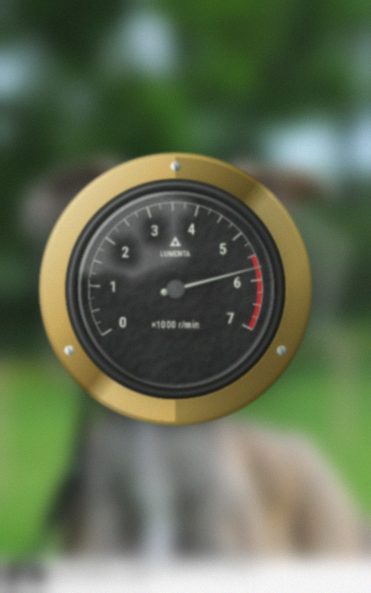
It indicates 5750; rpm
